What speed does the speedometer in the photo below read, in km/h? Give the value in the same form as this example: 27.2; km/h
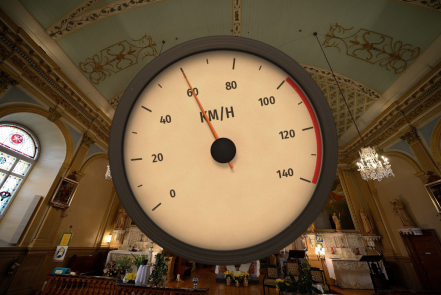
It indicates 60; km/h
